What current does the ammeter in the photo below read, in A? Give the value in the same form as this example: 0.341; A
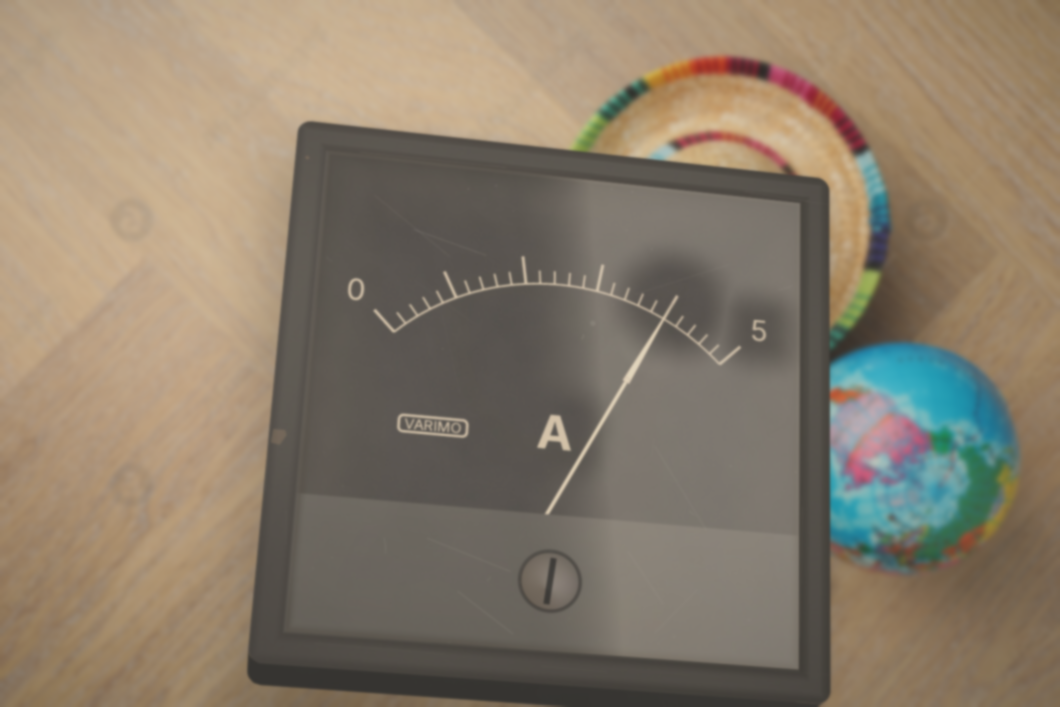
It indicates 4; A
